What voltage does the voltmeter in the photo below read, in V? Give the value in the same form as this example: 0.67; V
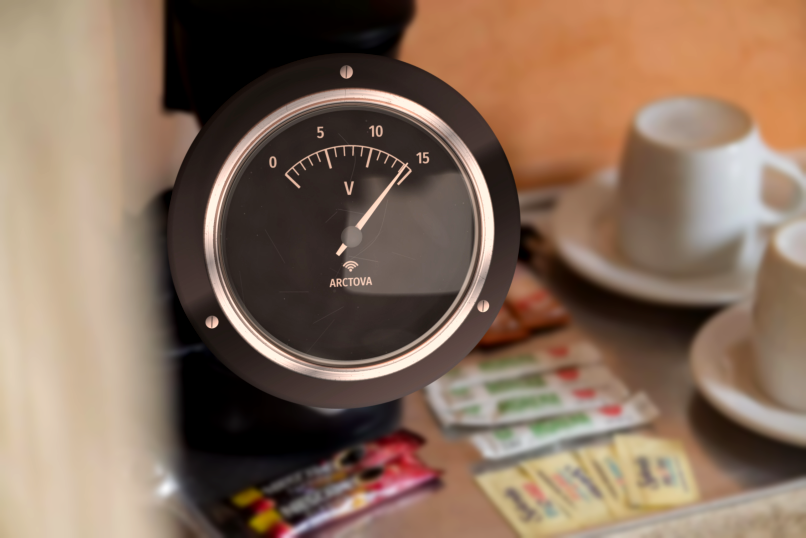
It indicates 14; V
